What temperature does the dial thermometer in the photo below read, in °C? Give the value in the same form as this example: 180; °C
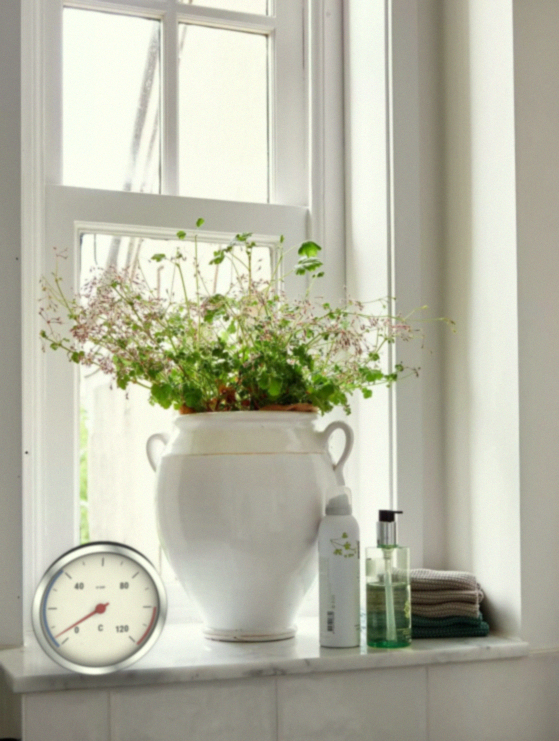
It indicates 5; °C
